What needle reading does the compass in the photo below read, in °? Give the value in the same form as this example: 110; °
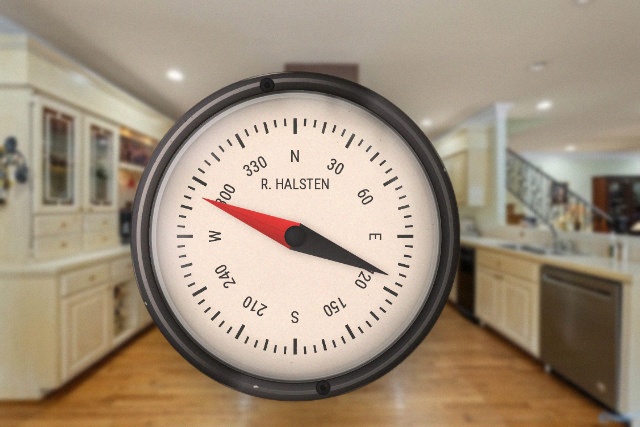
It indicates 292.5; °
